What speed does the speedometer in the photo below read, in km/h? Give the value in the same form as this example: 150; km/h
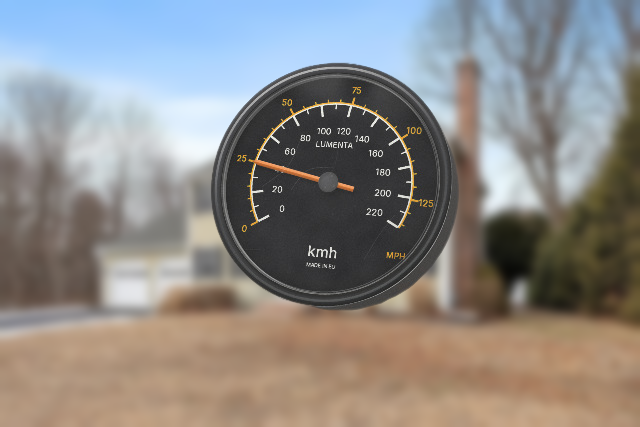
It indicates 40; km/h
